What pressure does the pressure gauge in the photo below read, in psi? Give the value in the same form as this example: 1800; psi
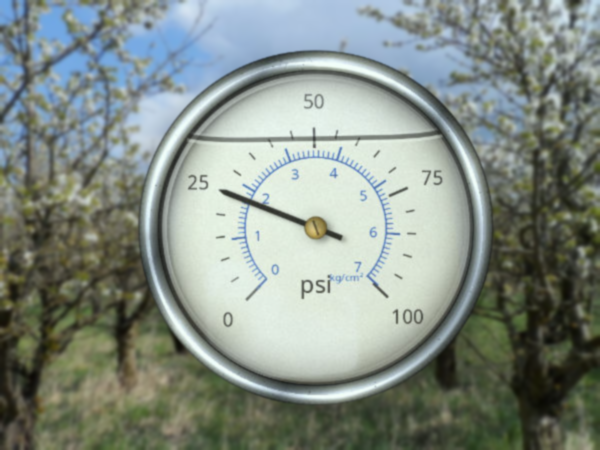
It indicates 25; psi
